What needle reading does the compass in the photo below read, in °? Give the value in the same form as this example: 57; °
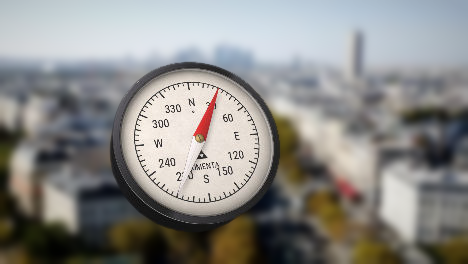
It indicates 30; °
